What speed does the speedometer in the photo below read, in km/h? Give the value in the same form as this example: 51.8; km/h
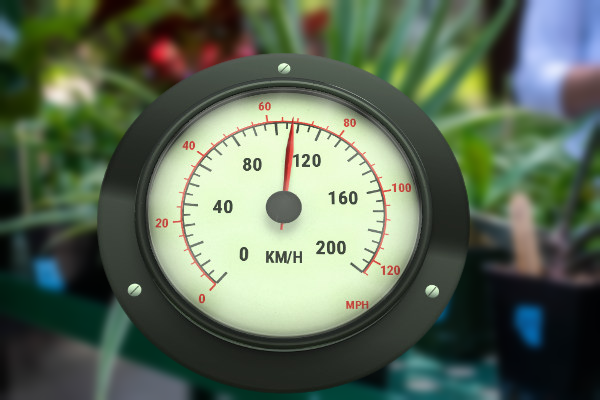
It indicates 107.5; km/h
